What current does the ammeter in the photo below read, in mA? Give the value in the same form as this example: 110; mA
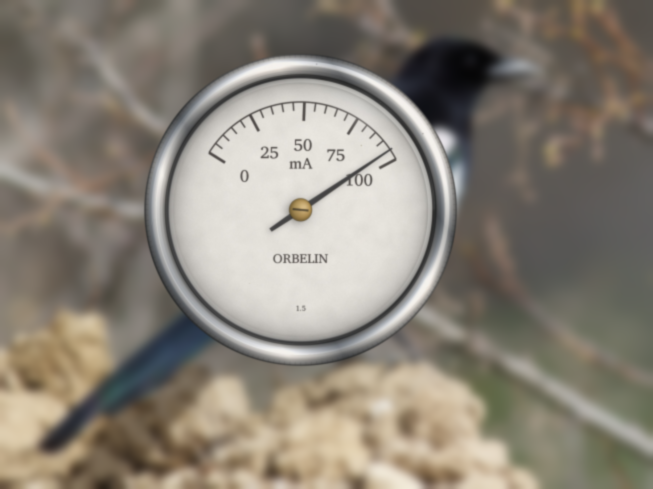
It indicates 95; mA
